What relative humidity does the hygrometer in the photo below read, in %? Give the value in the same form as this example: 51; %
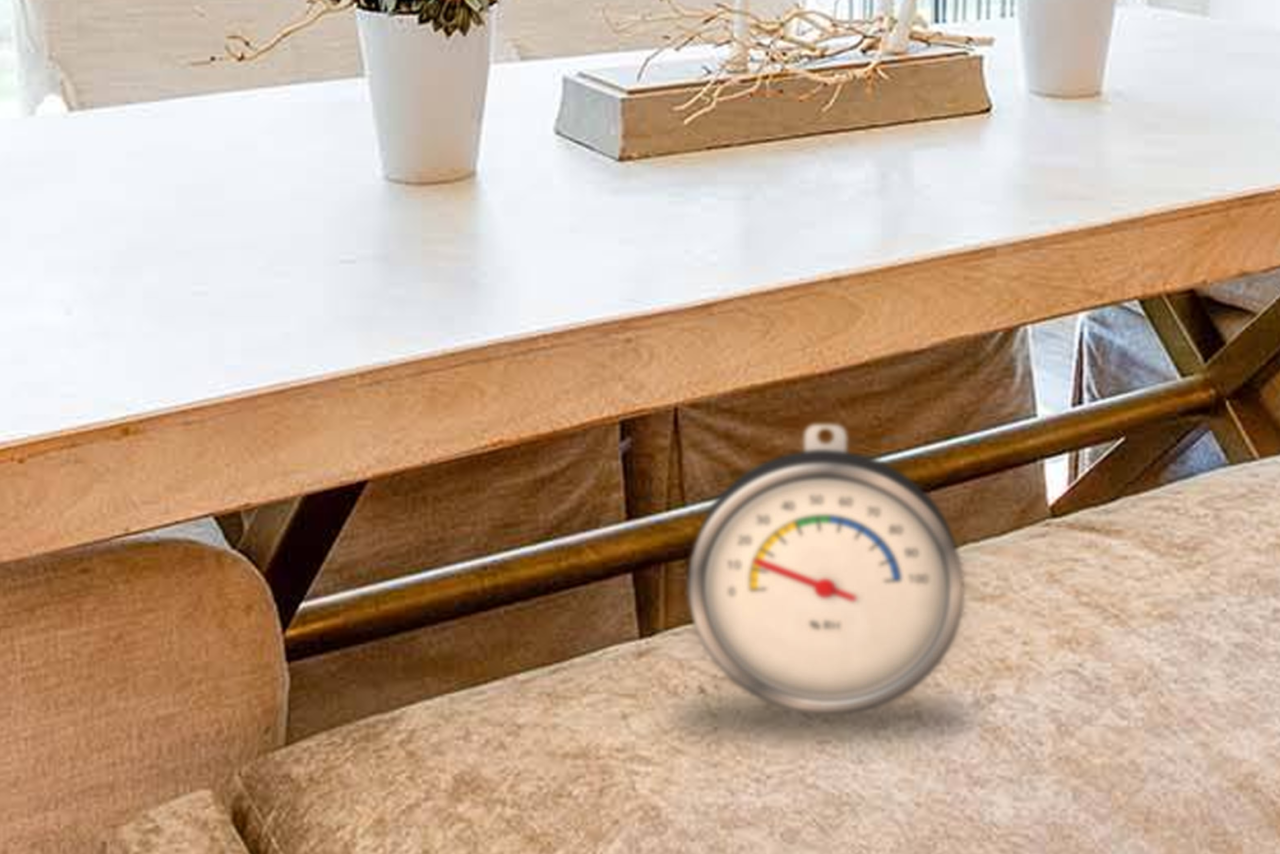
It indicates 15; %
